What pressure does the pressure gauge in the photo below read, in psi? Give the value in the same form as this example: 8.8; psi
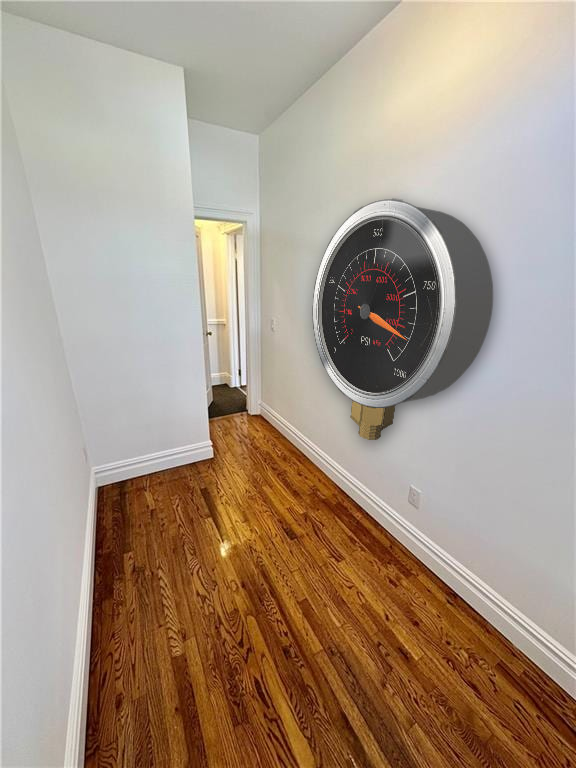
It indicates 900; psi
